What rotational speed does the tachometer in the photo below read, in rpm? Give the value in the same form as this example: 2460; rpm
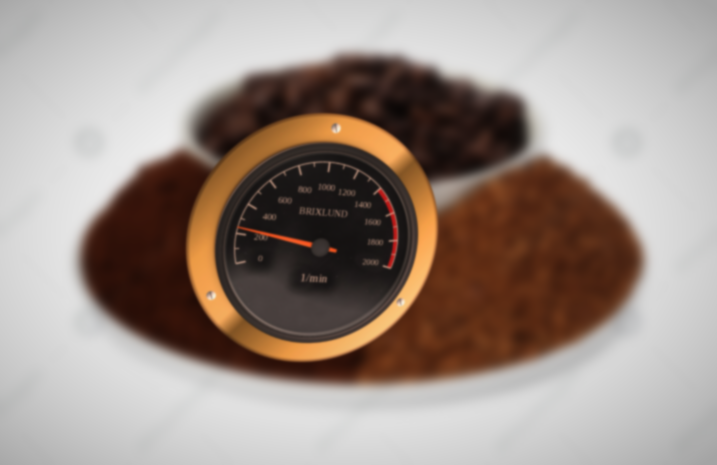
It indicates 250; rpm
